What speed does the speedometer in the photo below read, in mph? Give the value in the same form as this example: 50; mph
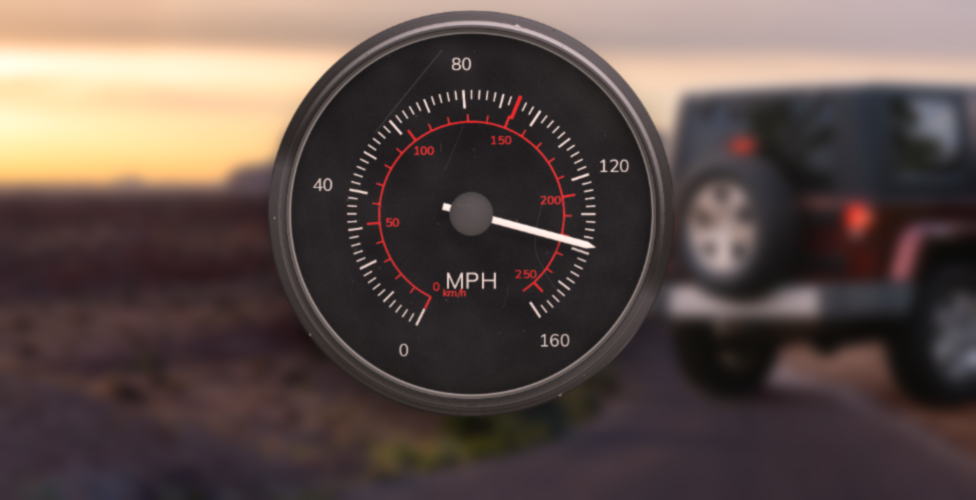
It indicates 138; mph
